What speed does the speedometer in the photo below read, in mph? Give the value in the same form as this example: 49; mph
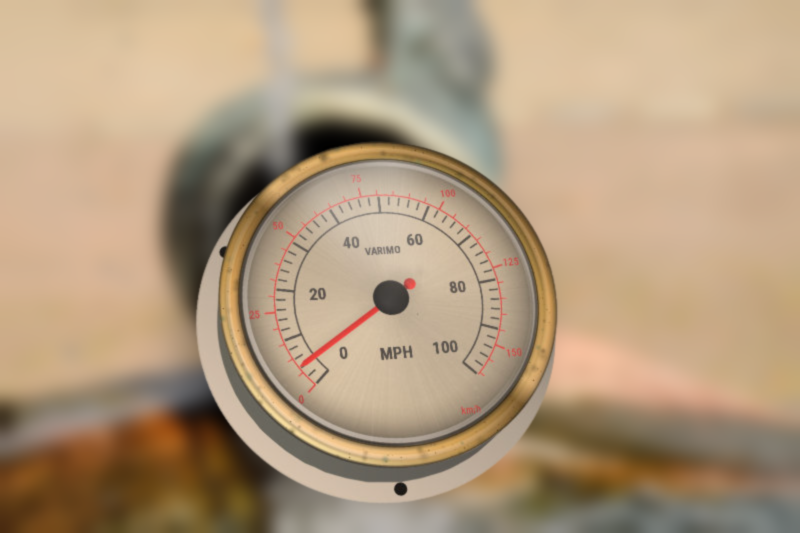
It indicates 4; mph
